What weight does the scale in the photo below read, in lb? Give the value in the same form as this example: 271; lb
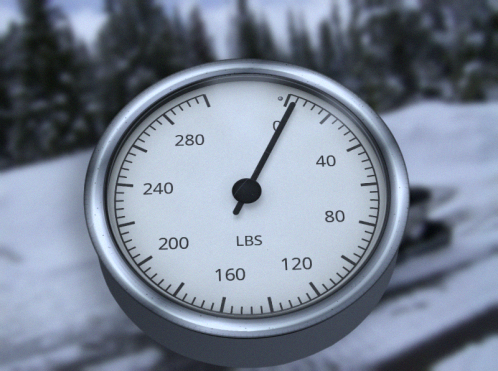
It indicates 4; lb
